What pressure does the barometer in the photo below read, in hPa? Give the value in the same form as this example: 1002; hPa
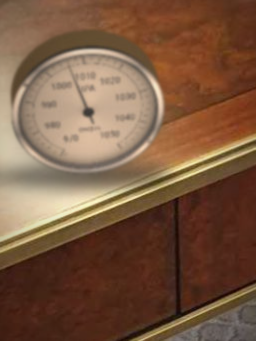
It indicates 1006; hPa
